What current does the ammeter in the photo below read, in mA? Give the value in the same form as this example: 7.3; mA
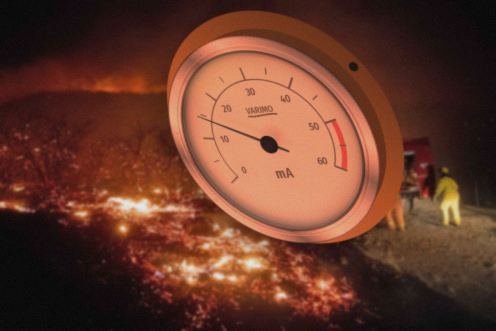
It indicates 15; mA
